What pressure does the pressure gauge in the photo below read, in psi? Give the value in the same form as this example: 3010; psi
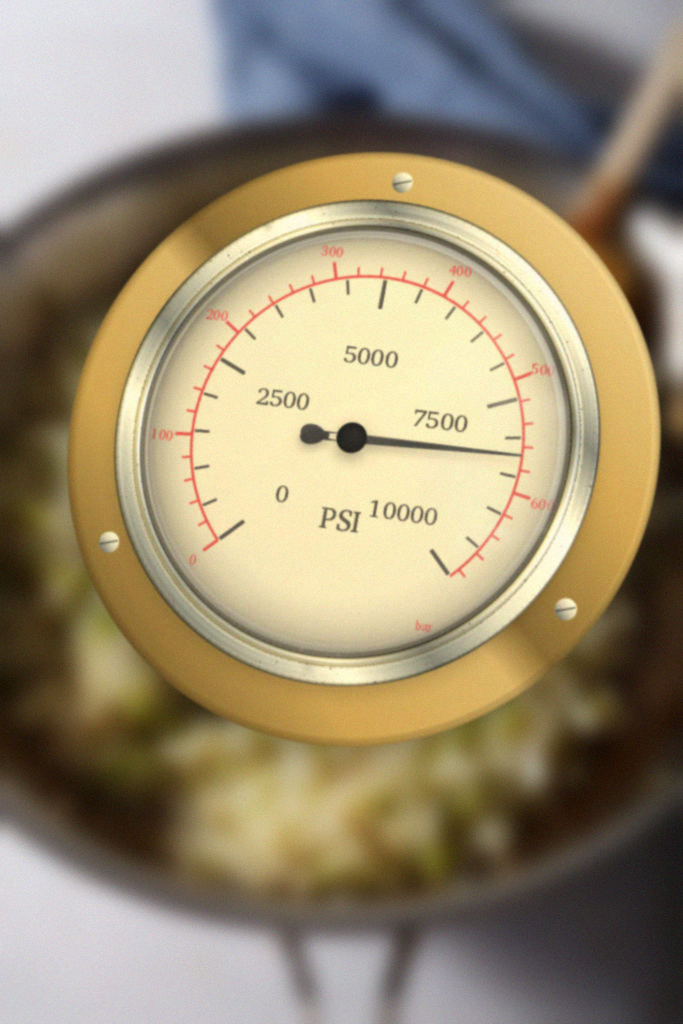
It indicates 8250; psi
